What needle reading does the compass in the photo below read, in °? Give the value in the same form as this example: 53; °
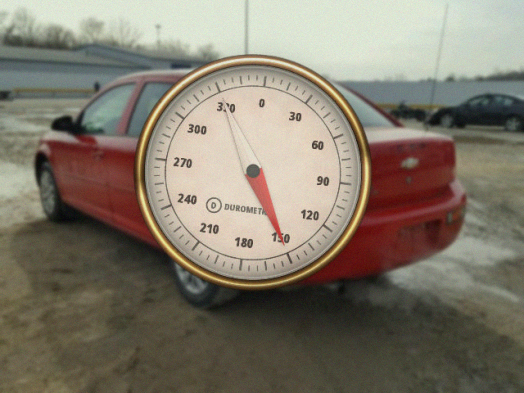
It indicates 150; °
